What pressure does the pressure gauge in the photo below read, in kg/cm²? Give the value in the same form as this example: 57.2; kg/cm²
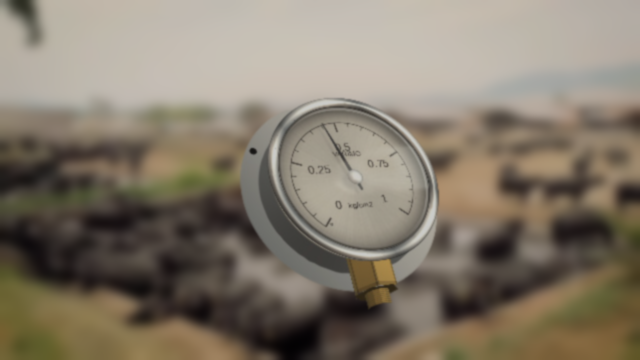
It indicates 0.45; kg/cm²
